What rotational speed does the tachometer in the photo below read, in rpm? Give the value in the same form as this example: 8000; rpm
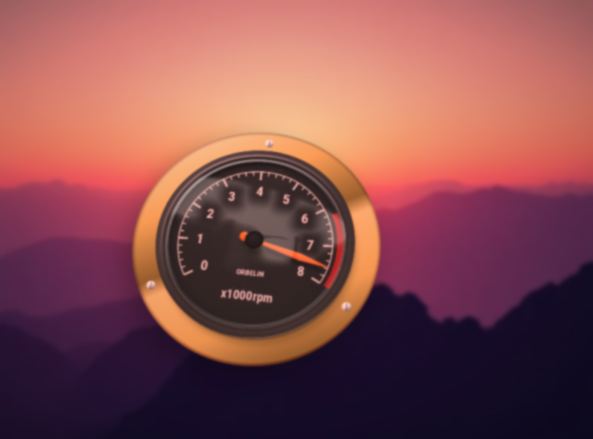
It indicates 7600; rpm
